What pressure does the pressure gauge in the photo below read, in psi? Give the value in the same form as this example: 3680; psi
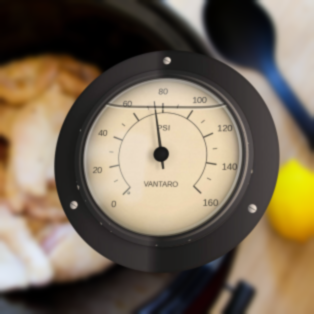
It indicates 75; psi
